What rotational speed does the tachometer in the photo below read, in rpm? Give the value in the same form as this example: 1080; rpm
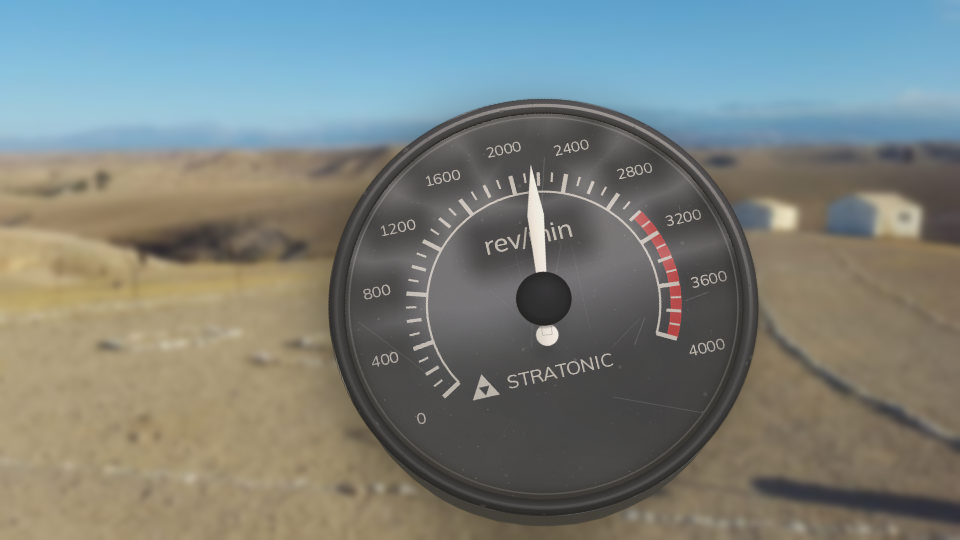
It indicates 2150; rpm
